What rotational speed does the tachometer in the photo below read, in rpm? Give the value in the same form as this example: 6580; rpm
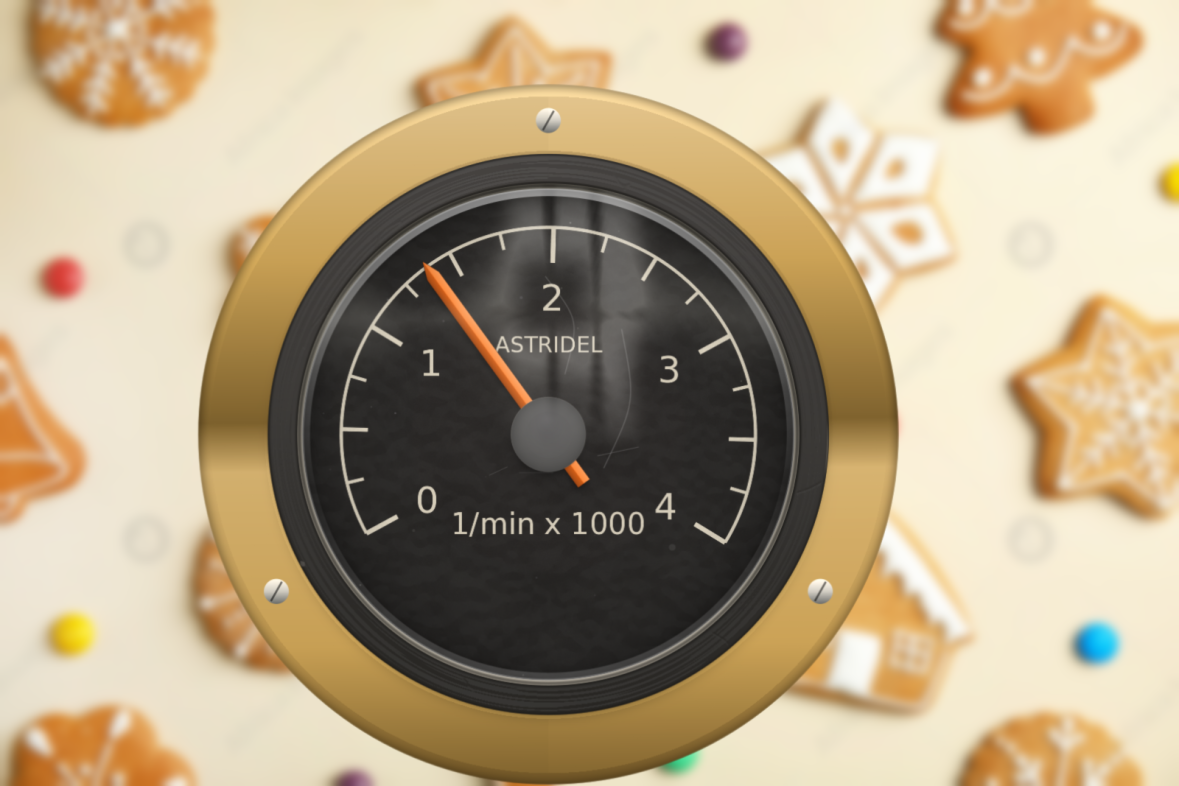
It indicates 1375; rpm
